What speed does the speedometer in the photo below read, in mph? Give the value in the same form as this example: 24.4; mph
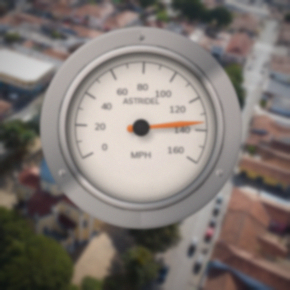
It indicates 135; mph
